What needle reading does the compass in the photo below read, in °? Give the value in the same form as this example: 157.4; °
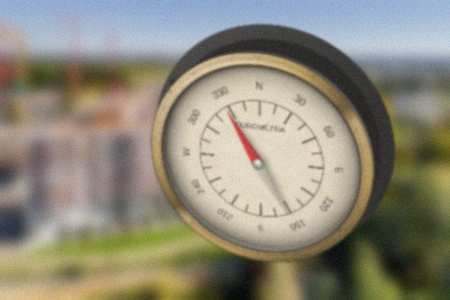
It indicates 330; °
